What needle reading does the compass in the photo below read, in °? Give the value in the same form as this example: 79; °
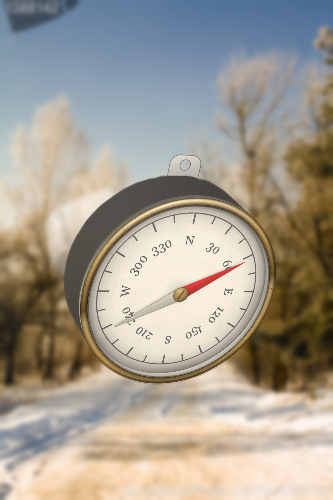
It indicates 60; °
